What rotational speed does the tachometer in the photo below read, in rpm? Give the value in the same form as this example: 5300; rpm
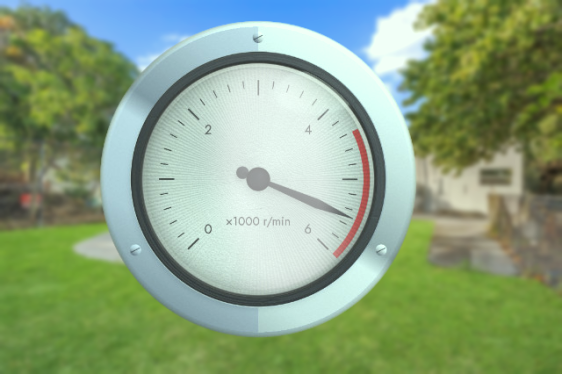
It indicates 5500; rpm
